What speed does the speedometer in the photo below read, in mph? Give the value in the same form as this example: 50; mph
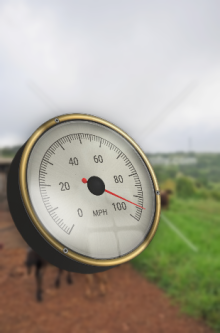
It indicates 95; mph
